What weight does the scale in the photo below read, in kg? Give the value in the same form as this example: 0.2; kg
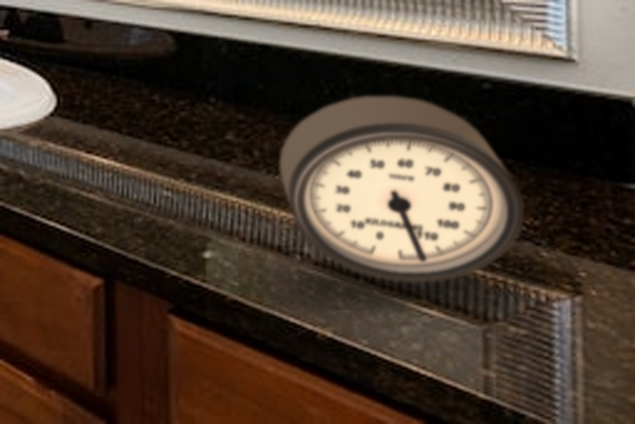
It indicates 115; kg
